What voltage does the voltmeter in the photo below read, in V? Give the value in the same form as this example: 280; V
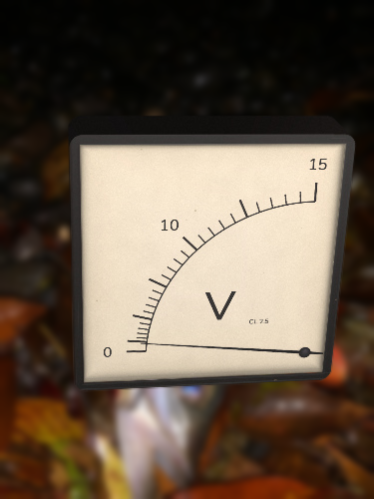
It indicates 2.5; V
